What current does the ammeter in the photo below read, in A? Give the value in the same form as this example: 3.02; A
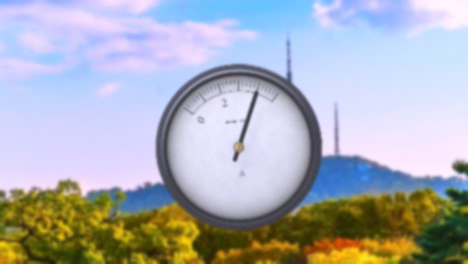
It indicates 4; A
